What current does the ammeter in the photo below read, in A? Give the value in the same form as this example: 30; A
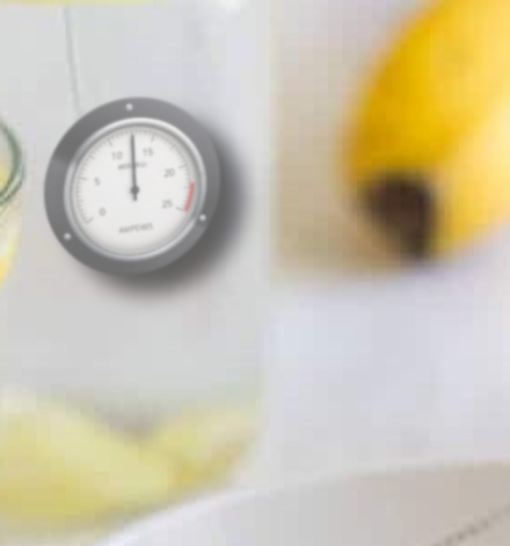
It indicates 12.5; A
